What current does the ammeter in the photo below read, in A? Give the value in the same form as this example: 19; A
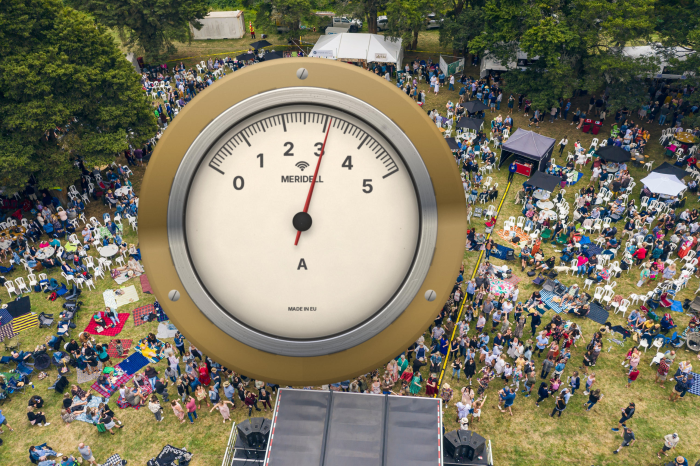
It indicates 3.1; A
